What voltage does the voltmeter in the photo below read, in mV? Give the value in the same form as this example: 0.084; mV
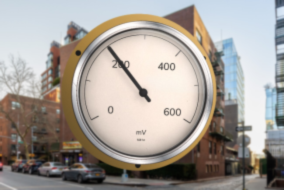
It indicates 200; mV
